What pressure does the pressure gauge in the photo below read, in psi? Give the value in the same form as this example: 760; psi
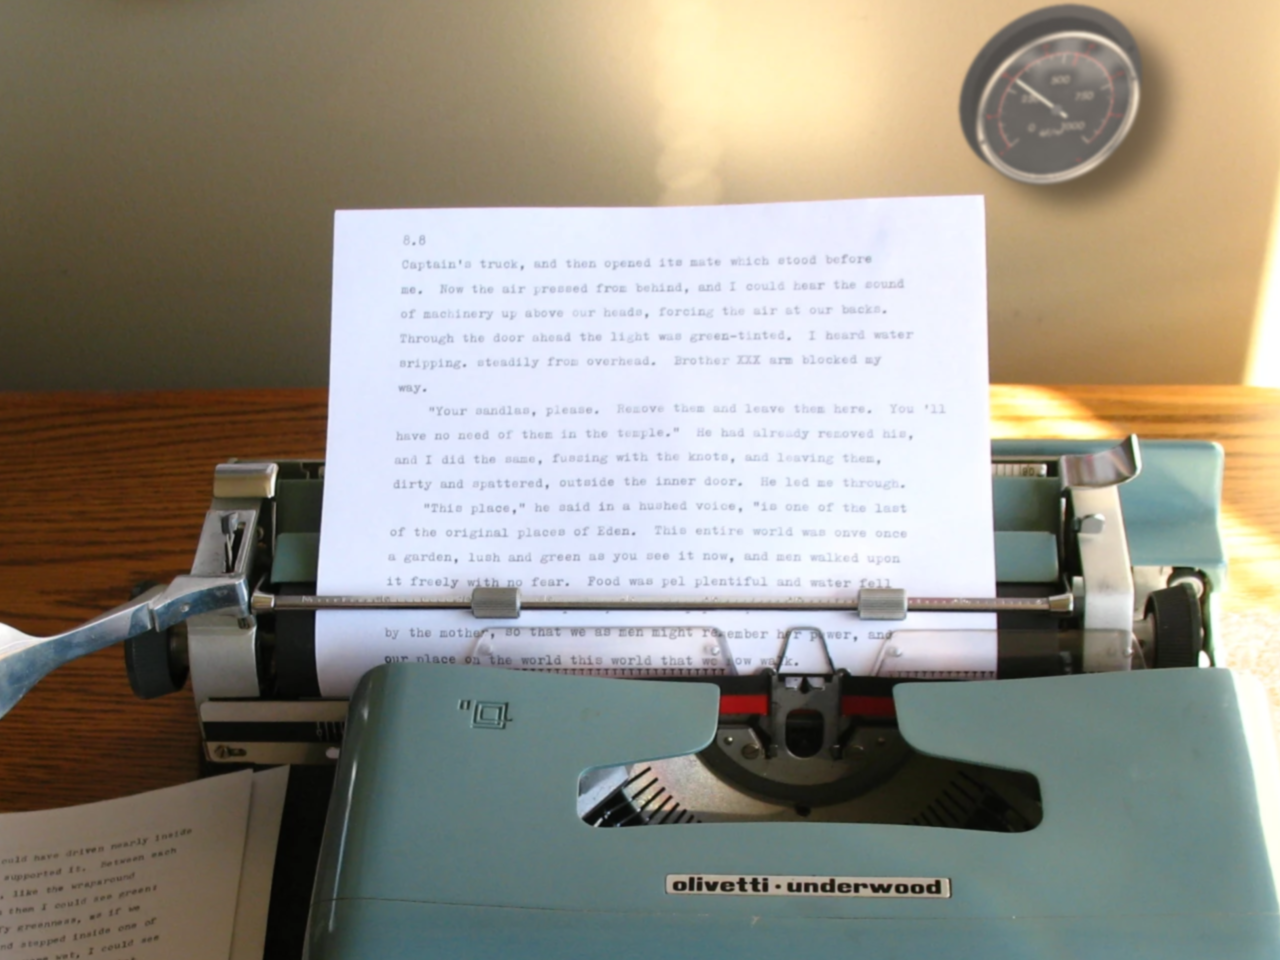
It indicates 300; psi
